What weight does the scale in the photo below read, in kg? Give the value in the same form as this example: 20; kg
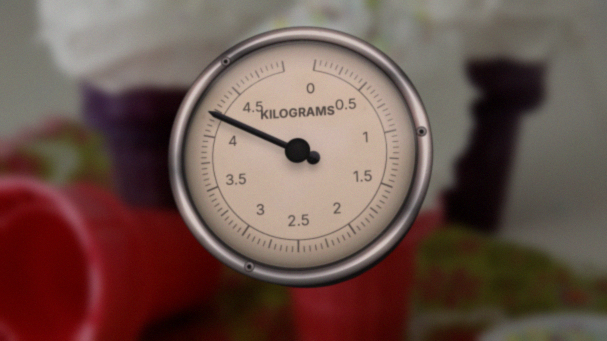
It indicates 4.2; kg
